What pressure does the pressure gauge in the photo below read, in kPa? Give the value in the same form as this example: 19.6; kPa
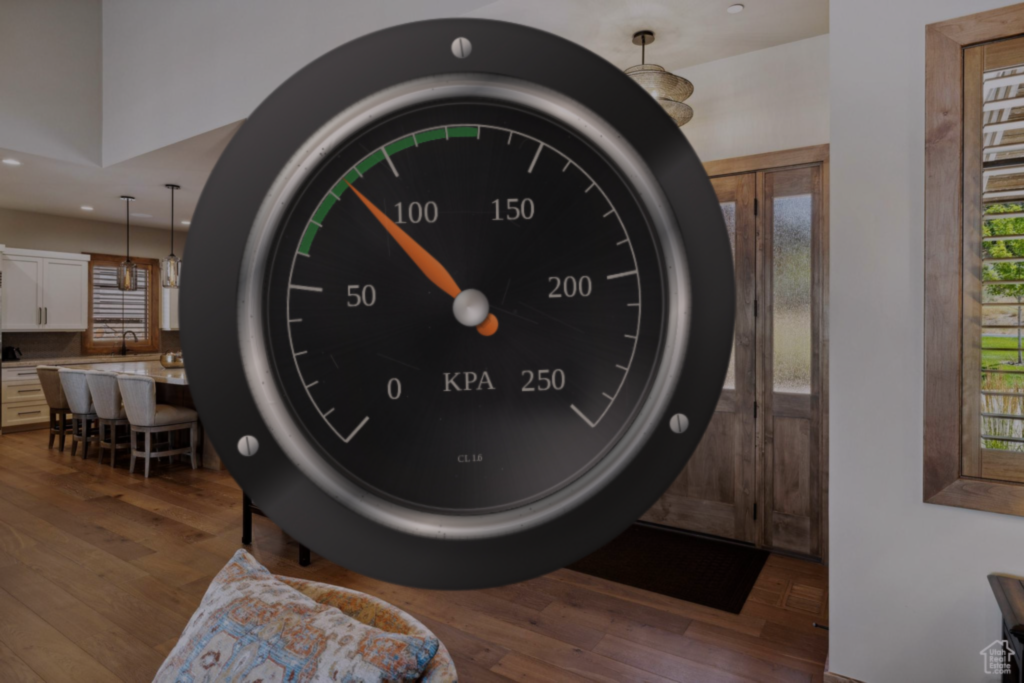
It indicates 85; kPa
